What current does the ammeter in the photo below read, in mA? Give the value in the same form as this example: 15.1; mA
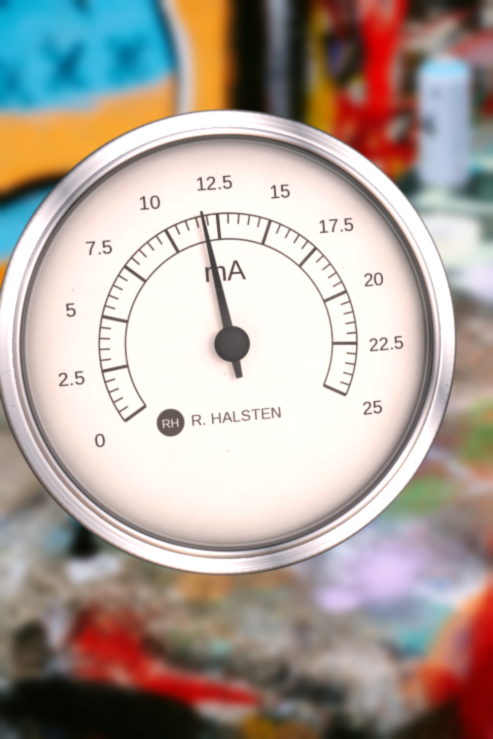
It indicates 11.75; mA
